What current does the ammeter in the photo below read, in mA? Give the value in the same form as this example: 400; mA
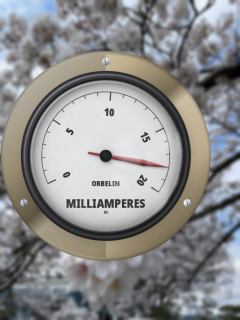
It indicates 18; mA
